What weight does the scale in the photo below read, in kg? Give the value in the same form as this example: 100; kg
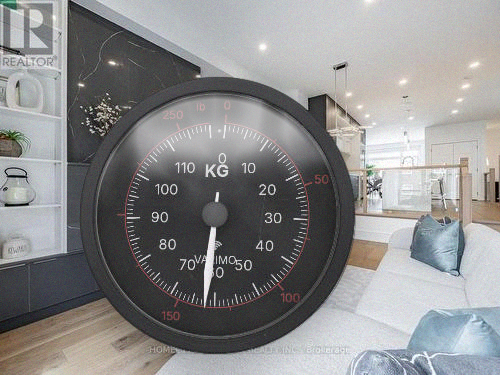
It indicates 62; kg
